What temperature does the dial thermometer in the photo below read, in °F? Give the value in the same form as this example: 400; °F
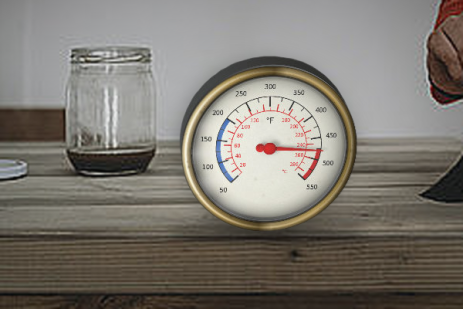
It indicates 475; °F
